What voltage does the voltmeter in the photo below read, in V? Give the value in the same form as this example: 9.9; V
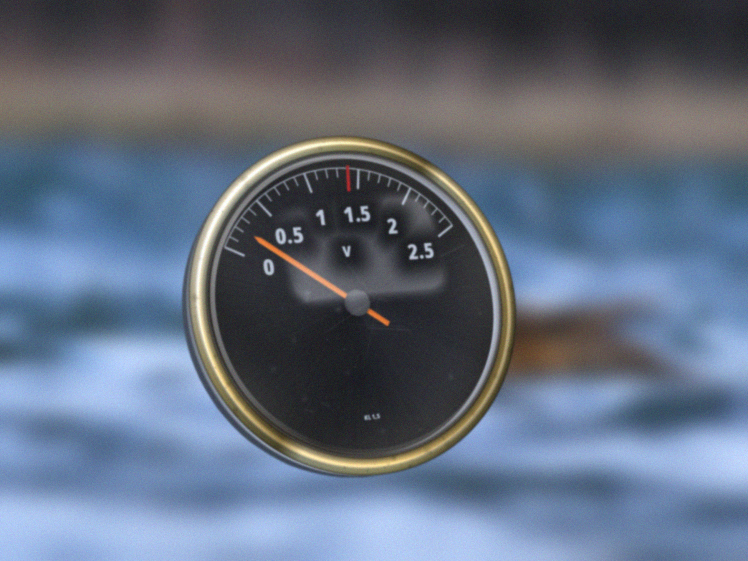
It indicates 0.2; V
